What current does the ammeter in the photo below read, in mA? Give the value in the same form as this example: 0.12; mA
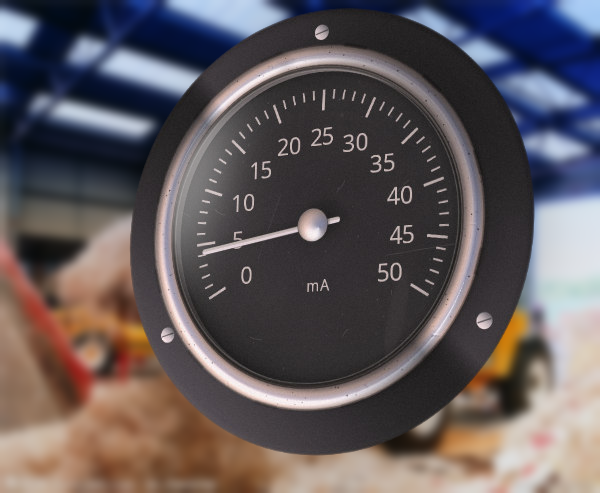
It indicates 4; mA
